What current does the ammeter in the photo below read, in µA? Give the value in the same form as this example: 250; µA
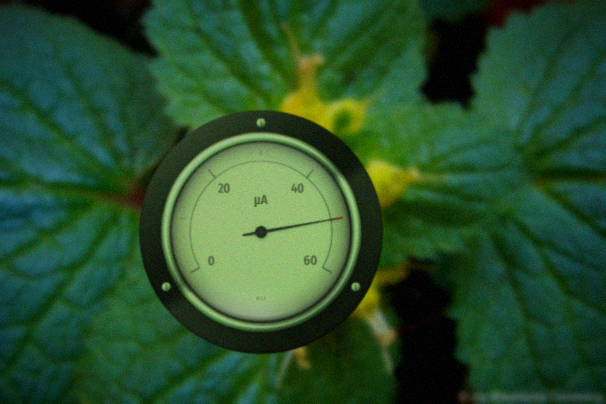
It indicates 50; µA
